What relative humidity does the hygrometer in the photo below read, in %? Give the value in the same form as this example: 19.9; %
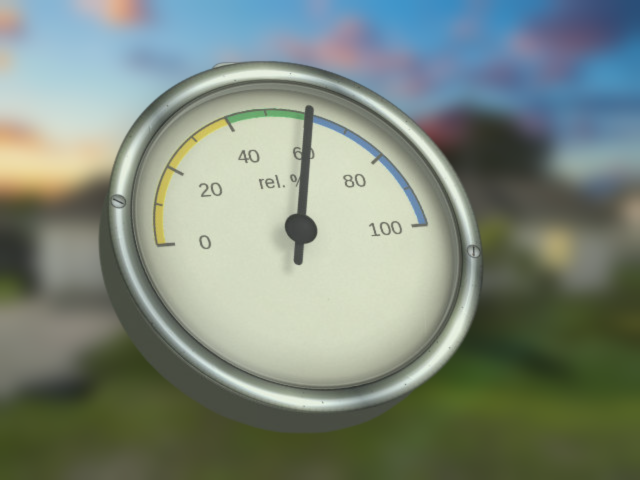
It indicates 60; %
